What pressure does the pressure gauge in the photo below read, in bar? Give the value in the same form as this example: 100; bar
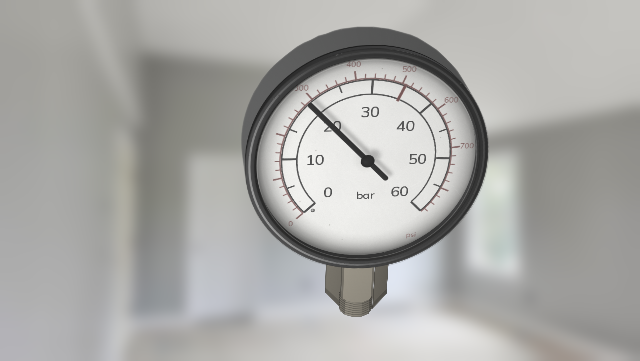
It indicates 20; bar
